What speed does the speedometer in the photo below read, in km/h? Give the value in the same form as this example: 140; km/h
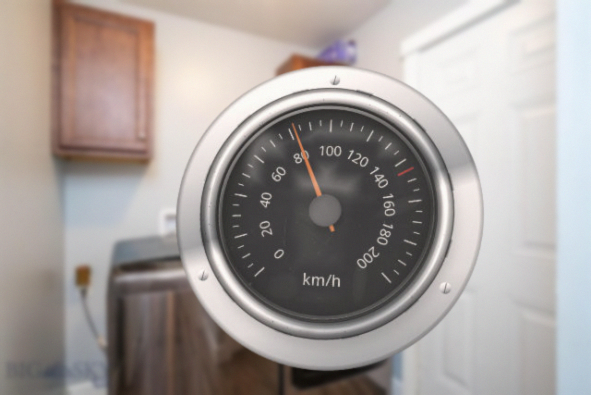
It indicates 82.5; km/h
